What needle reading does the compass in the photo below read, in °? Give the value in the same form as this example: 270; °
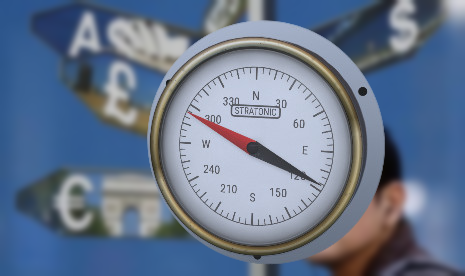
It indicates 295; °
